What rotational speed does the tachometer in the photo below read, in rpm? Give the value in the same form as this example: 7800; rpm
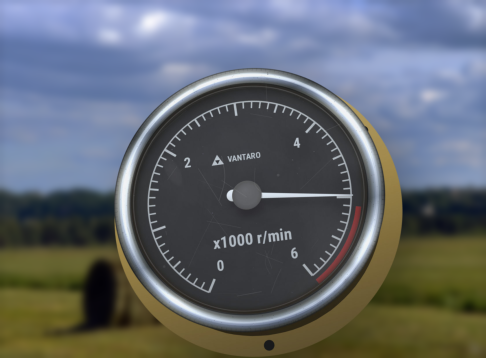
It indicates 5000; rpm
